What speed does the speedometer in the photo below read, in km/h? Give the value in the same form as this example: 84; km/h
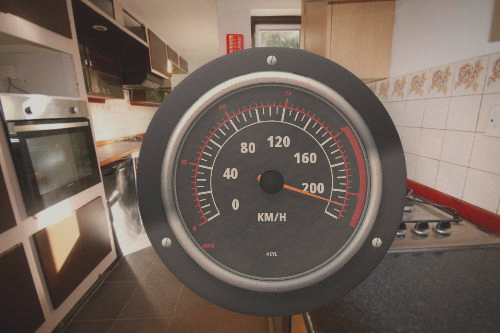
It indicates 210; km/h
